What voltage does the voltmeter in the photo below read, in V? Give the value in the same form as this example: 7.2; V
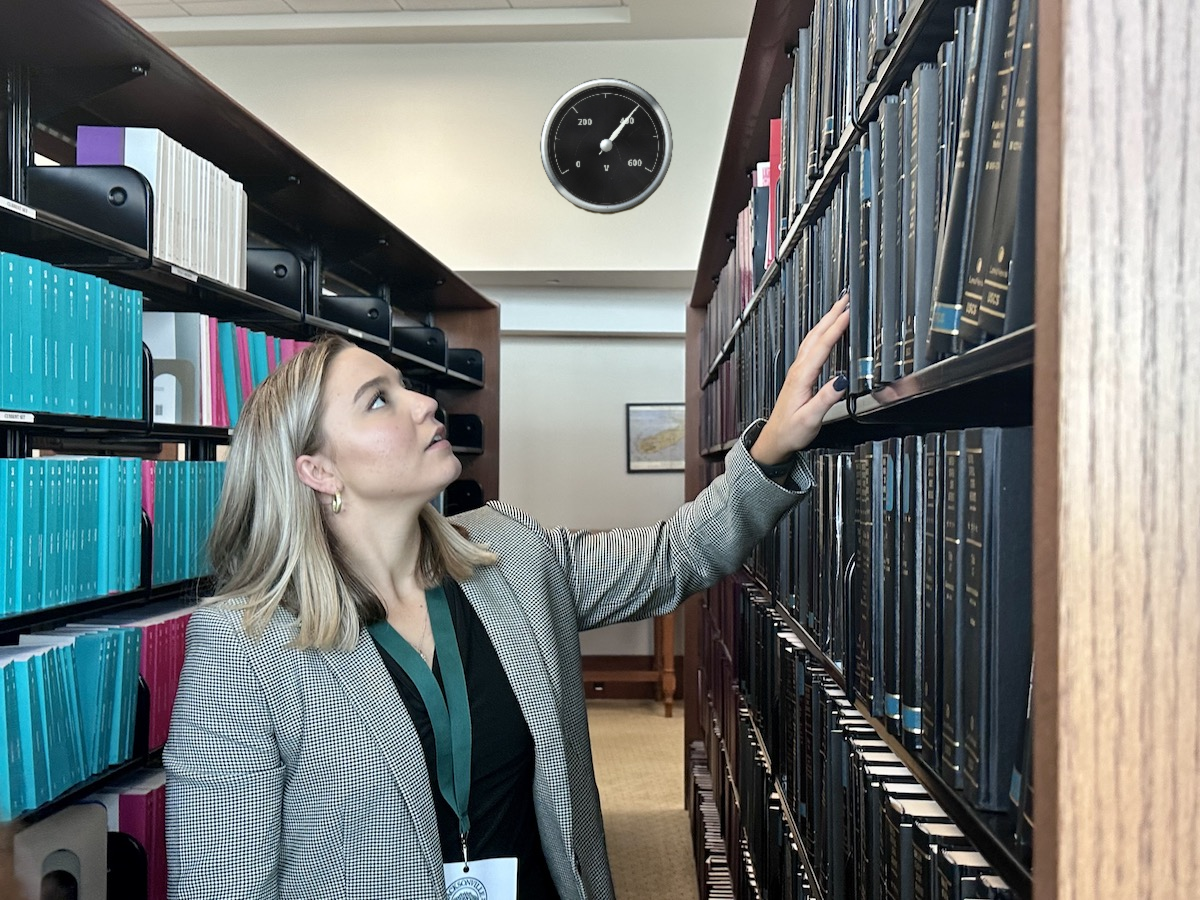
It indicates 400; V
